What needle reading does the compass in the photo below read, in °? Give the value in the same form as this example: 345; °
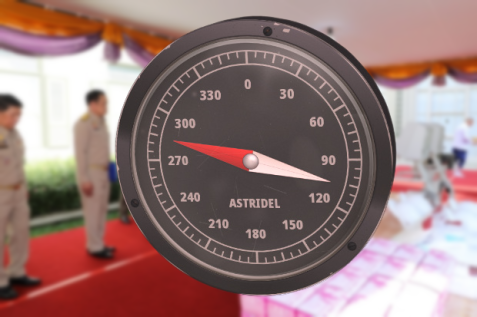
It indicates 285; °
